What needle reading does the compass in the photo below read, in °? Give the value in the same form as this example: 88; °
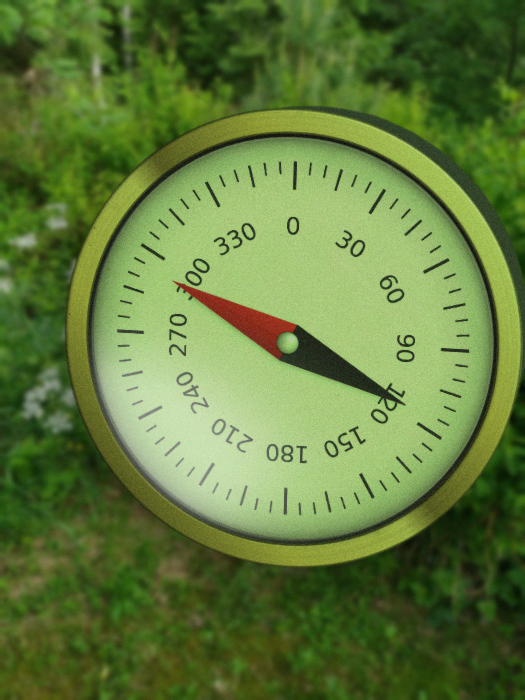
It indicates 295; °
